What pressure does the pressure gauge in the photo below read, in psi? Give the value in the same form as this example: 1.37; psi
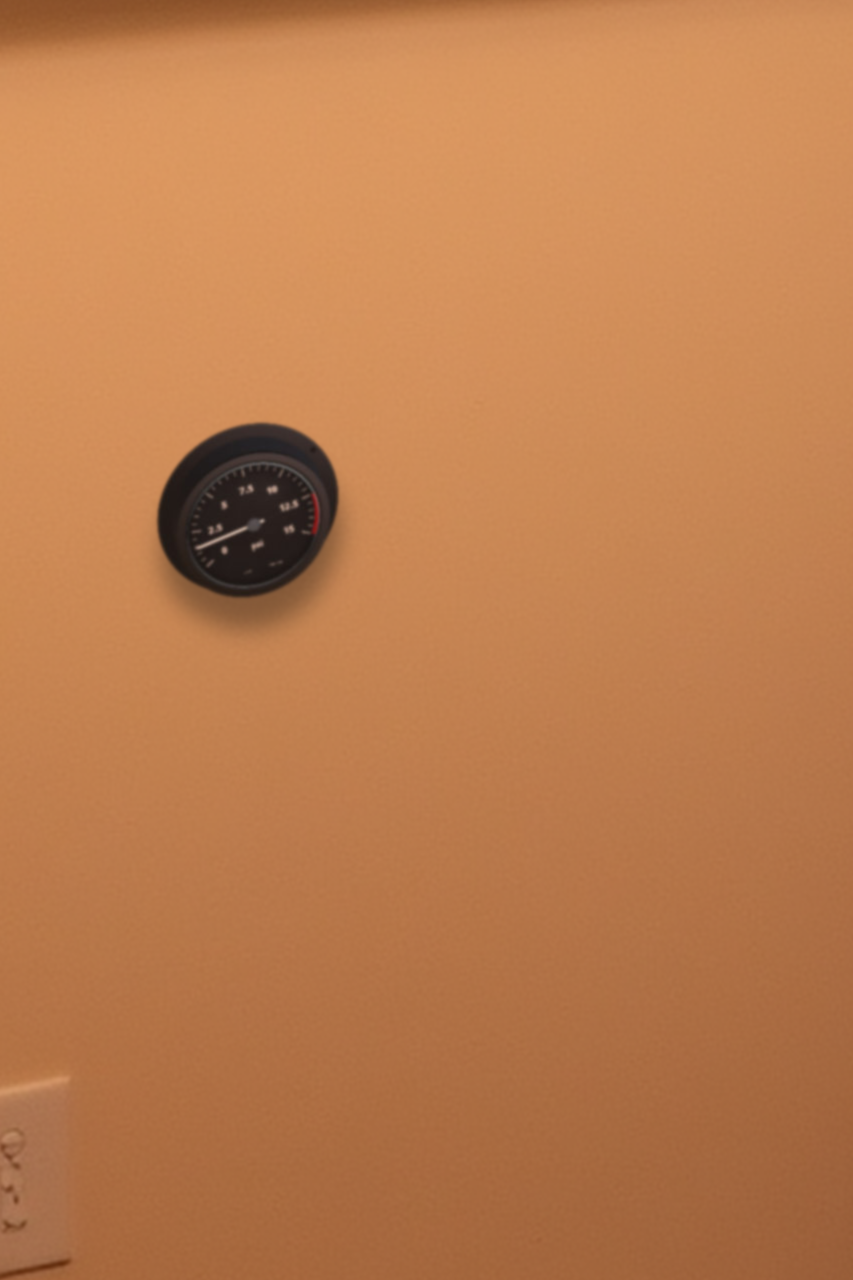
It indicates 1.5; psi
